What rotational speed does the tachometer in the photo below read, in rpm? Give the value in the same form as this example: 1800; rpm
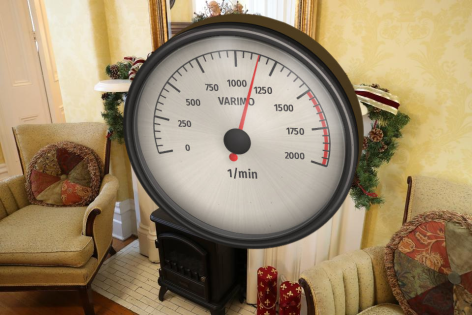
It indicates 1150; rpm
